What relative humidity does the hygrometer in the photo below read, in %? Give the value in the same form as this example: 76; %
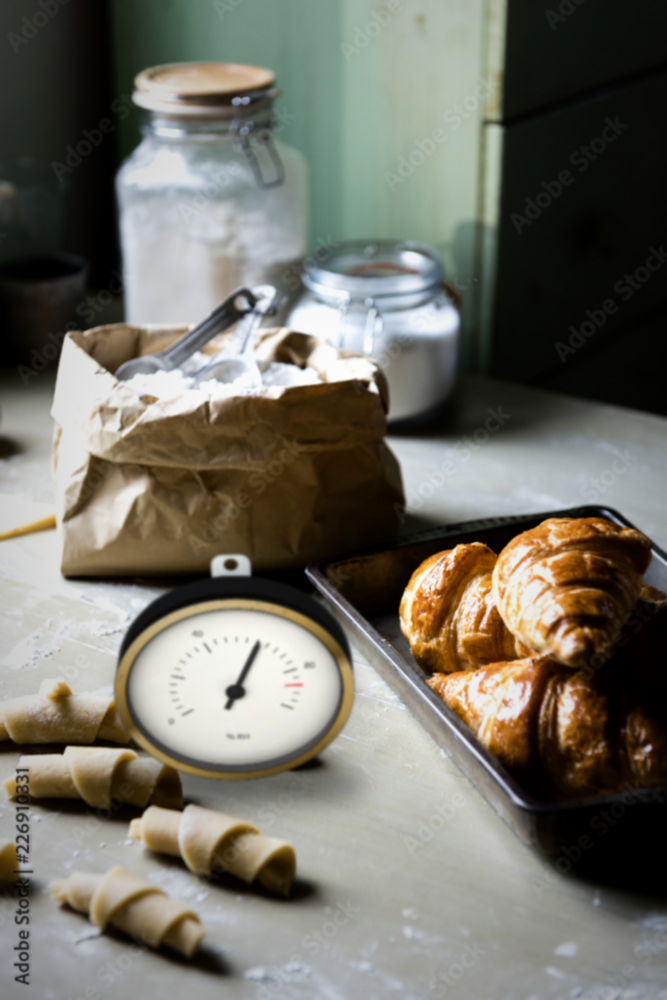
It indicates 60; %
